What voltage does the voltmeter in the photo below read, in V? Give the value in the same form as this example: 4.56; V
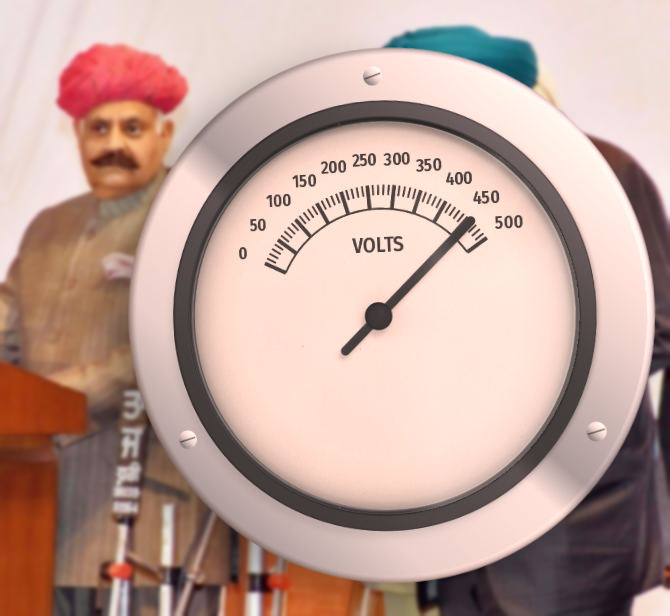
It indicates 460; V
